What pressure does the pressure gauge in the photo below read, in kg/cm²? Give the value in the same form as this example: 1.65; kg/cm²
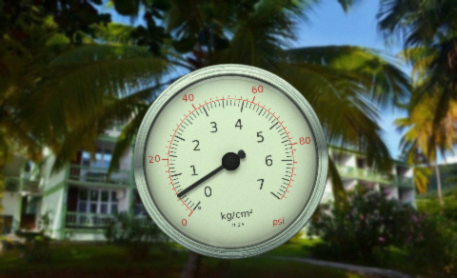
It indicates 0.5; kg/cm²
